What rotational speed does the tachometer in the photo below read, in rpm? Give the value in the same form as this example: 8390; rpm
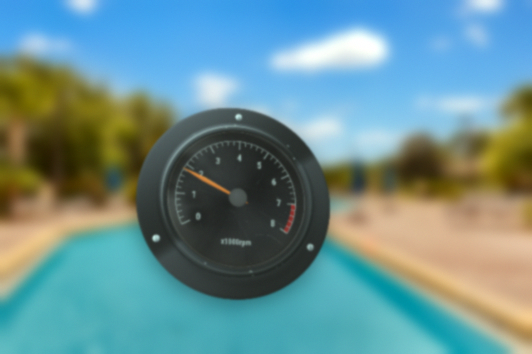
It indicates 1800; rpm
